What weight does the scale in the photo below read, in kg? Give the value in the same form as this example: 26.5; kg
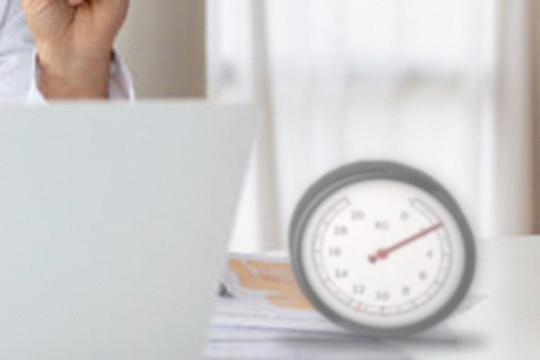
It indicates 2; kg
